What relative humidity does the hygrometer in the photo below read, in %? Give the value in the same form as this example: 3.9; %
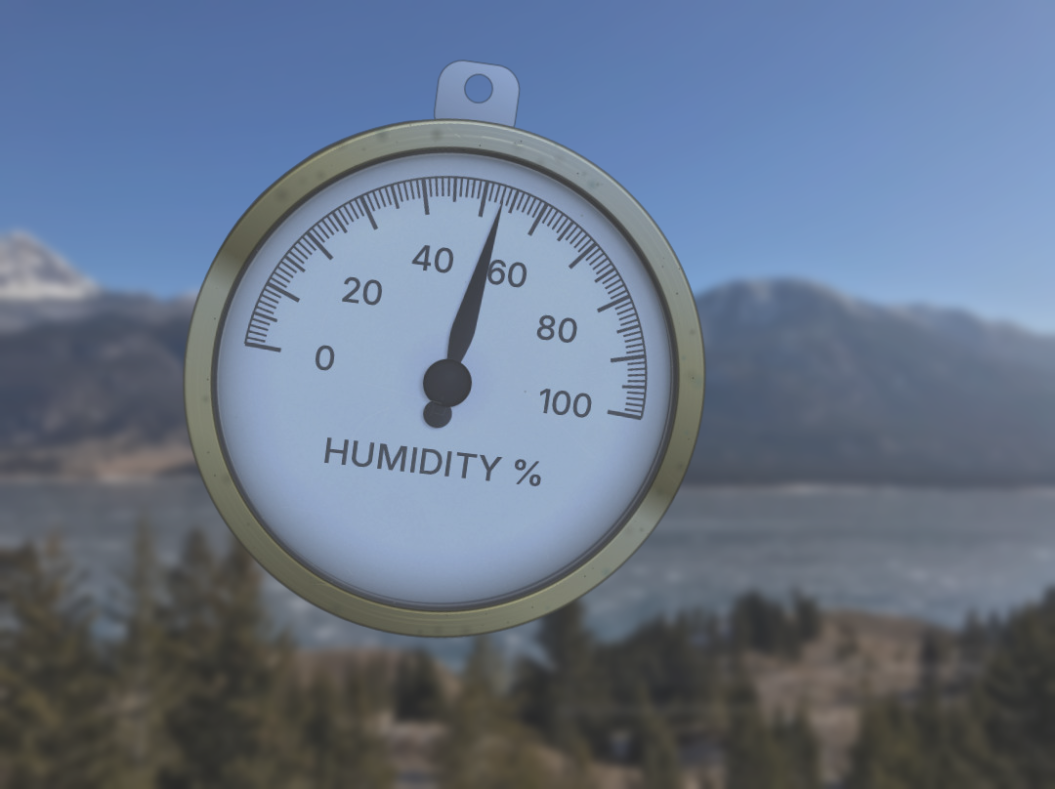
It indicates 53; %
